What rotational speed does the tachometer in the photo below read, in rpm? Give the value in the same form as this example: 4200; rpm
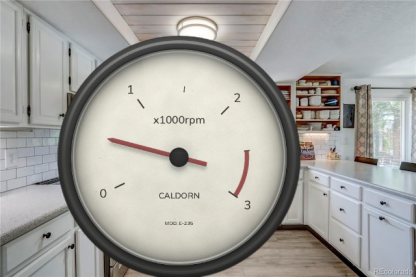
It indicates 500; rpm
